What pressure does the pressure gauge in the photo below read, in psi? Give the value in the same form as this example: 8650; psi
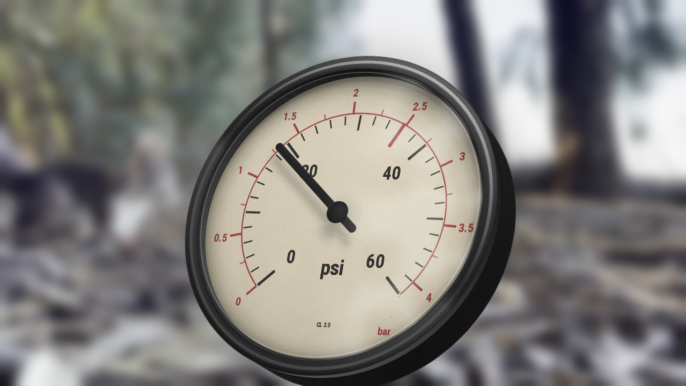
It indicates 19; psi
